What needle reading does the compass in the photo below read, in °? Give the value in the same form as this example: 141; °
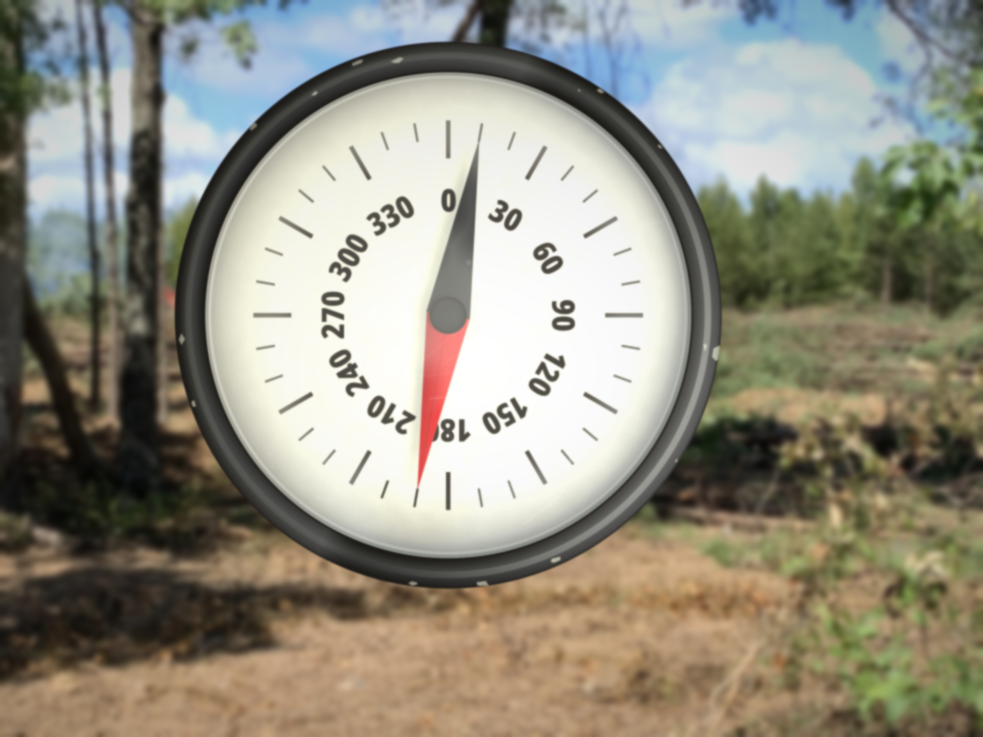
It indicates 190; °
